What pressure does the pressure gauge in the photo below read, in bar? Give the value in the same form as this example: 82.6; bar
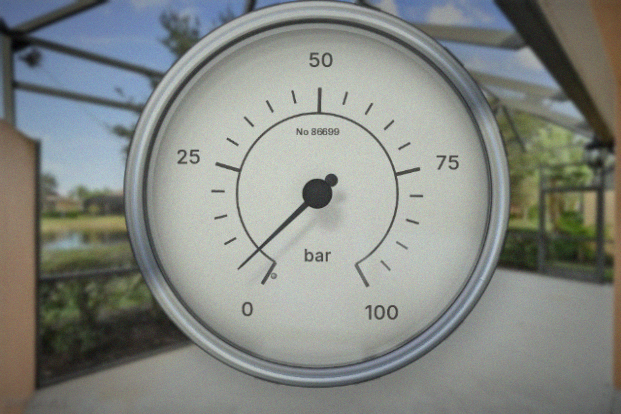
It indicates 5; bar
